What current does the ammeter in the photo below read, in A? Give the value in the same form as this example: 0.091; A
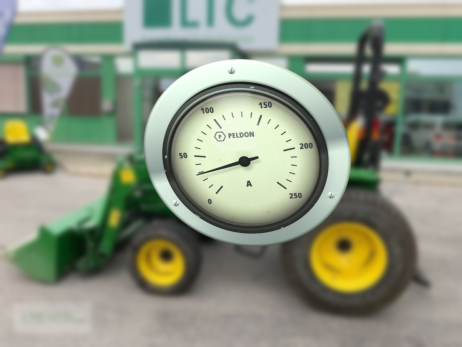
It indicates 30; A
